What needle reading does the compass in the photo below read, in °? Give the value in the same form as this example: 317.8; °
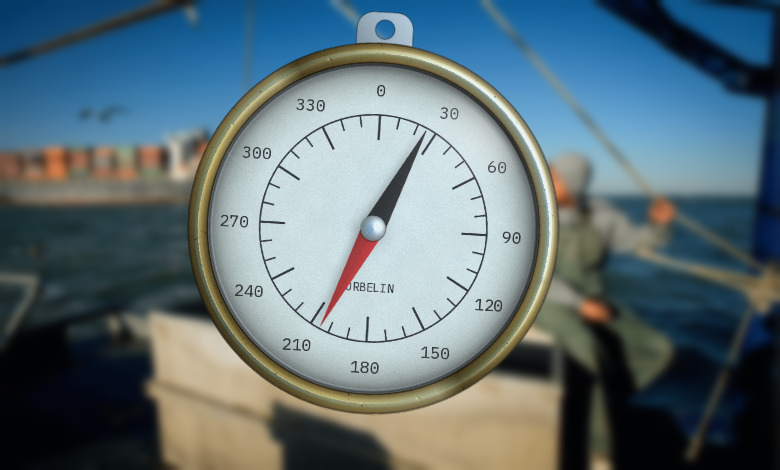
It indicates 205; °
